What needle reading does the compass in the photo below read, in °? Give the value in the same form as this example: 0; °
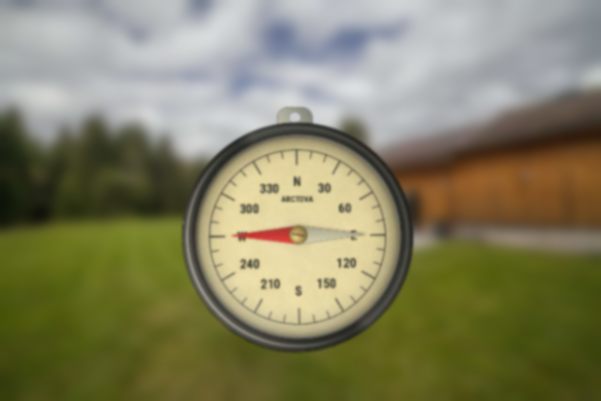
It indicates 270; °
